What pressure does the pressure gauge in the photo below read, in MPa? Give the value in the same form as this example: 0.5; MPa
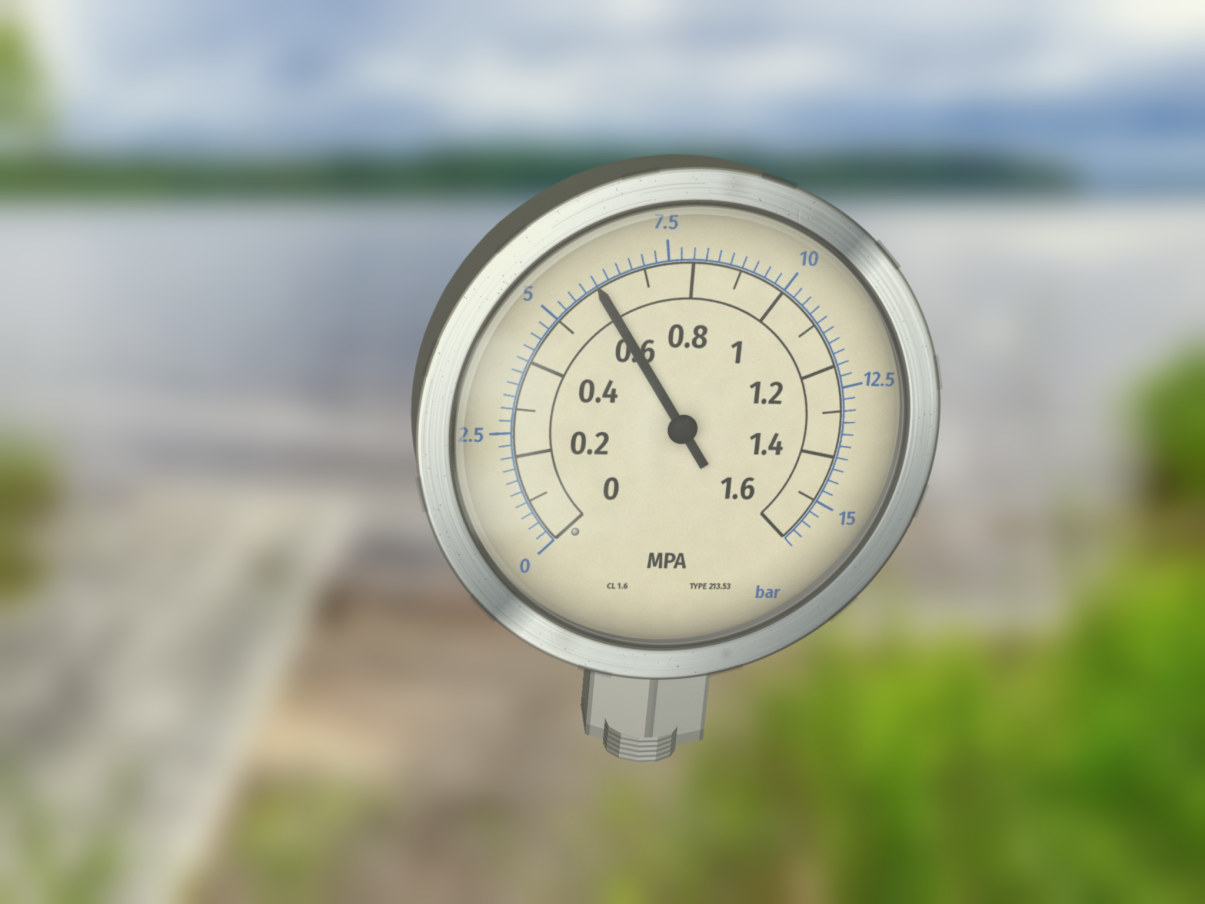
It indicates 0.6; MPa
